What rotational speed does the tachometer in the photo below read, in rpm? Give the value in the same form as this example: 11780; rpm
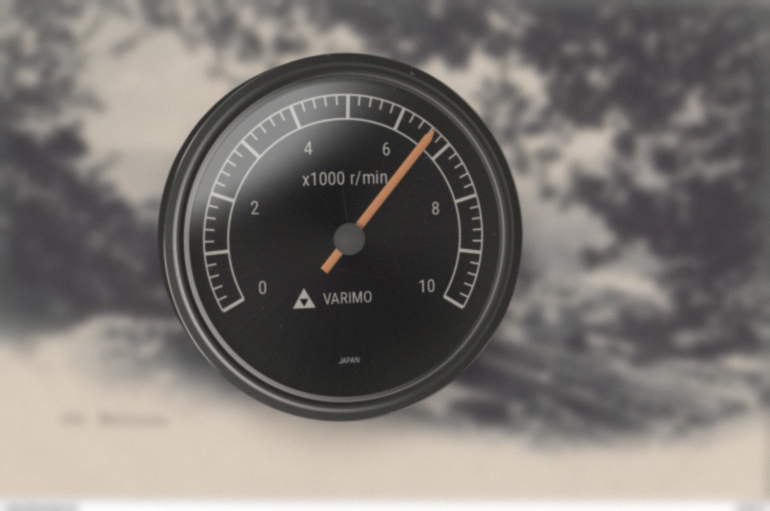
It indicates 6600; rpm
